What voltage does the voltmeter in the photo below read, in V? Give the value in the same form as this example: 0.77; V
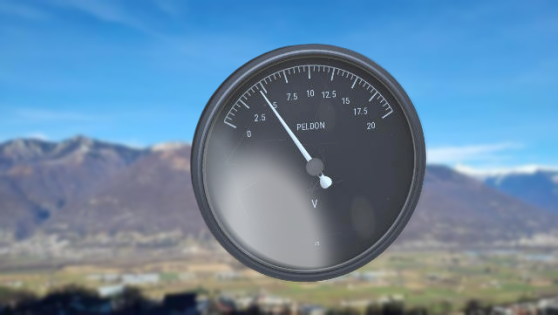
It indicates 4.5; V
